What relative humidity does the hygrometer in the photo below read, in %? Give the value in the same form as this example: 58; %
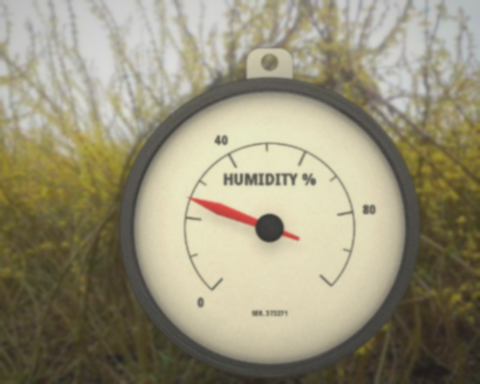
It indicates 25; %
